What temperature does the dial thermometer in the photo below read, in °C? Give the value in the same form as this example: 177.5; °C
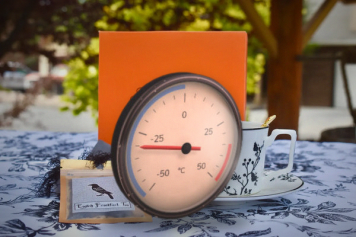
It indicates -30; °C
